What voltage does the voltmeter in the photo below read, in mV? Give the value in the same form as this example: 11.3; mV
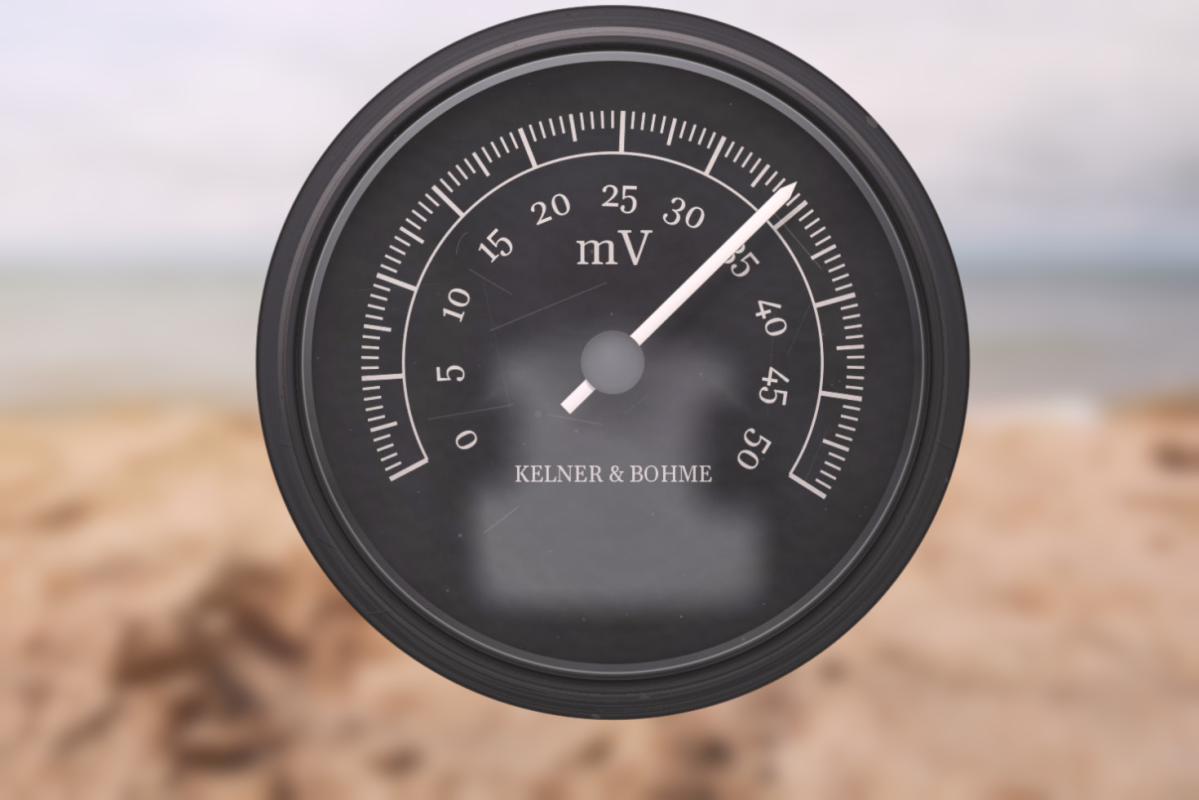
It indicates 34; mV
